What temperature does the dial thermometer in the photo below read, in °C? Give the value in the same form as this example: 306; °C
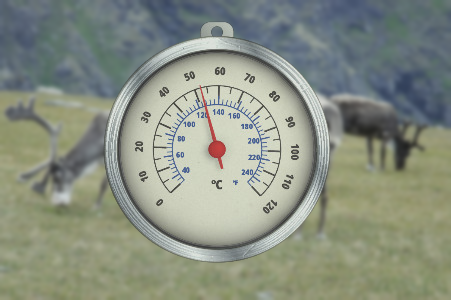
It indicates 52.5; °C
